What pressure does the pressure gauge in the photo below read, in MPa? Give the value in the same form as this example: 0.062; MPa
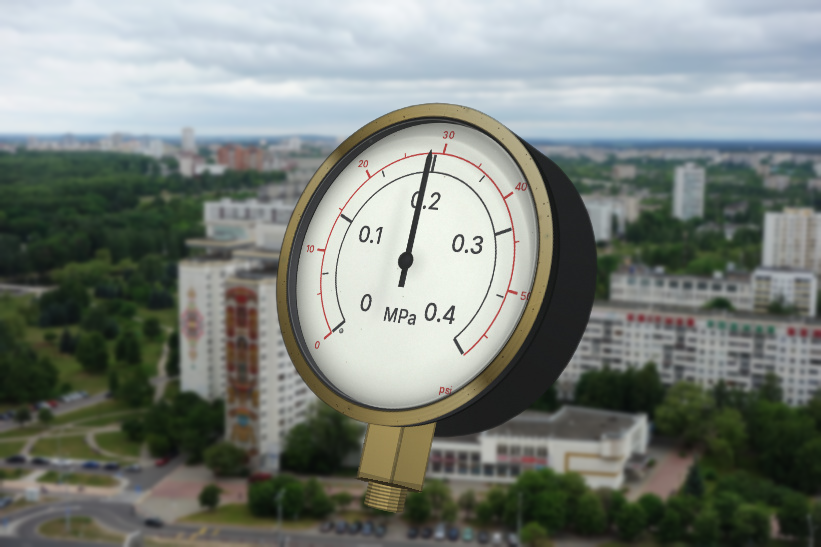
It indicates 0.2; MPa
